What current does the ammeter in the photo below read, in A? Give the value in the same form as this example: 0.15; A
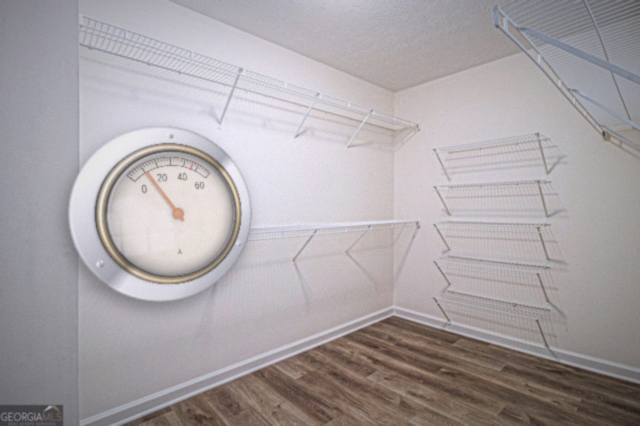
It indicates 10; A
